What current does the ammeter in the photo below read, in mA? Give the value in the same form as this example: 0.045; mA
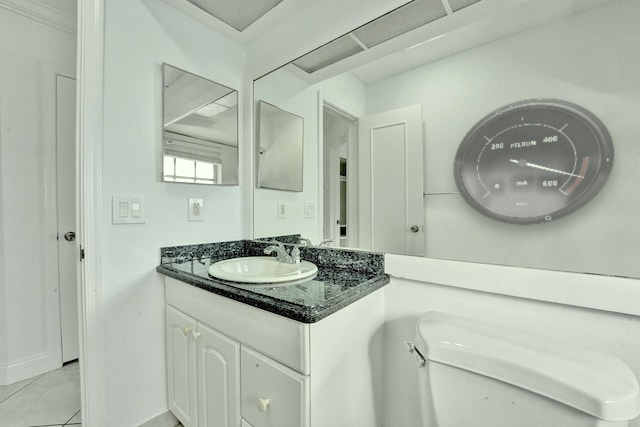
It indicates 550; mA
